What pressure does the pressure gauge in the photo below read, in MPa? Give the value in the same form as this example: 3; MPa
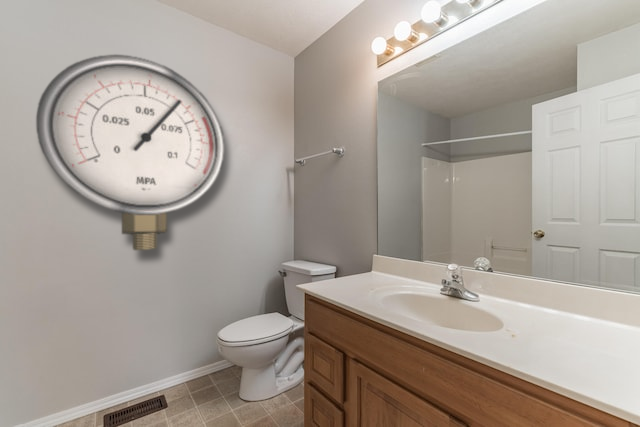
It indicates 0.065; MPa
